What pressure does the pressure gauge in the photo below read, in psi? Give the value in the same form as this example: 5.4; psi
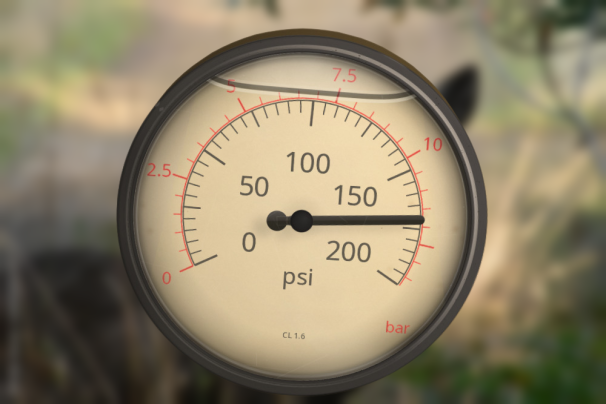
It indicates 170; psi
